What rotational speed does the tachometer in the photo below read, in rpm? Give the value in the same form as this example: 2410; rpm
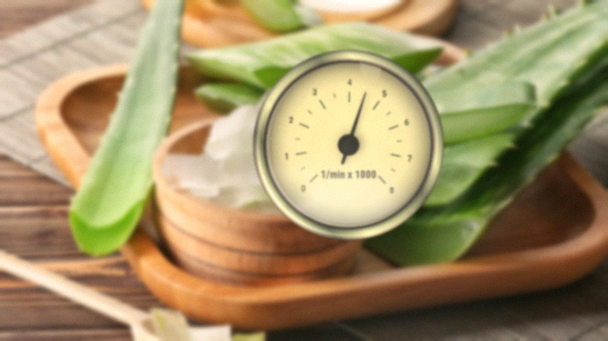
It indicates 4500; rpm
